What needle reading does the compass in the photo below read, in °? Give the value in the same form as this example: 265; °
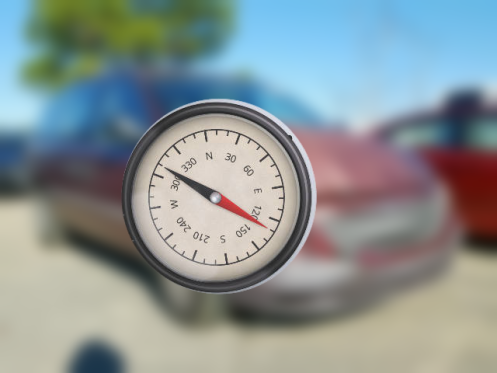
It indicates 130; °
